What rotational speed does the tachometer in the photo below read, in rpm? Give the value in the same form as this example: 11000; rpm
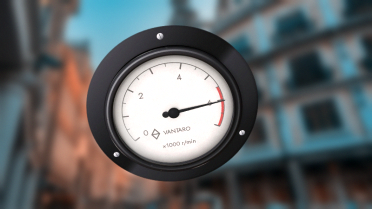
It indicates 6000; rpm
